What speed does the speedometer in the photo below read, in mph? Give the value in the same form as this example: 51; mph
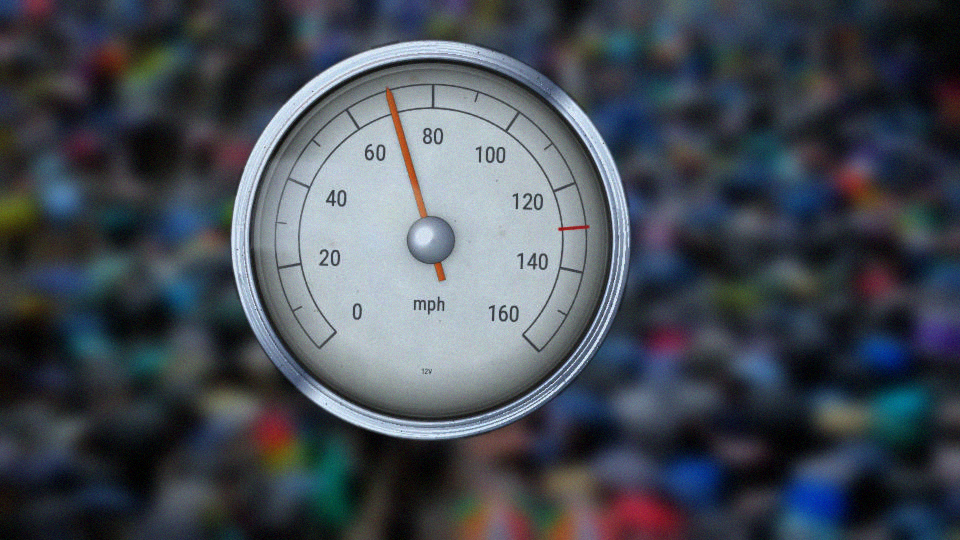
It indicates 70; mph
